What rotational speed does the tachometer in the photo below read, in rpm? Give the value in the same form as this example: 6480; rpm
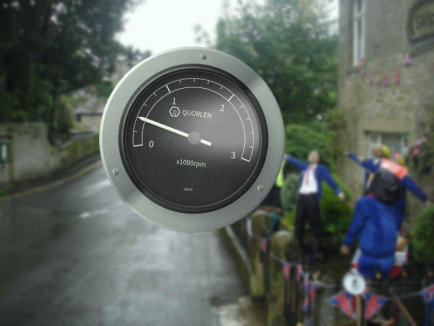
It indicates 400; rpm
